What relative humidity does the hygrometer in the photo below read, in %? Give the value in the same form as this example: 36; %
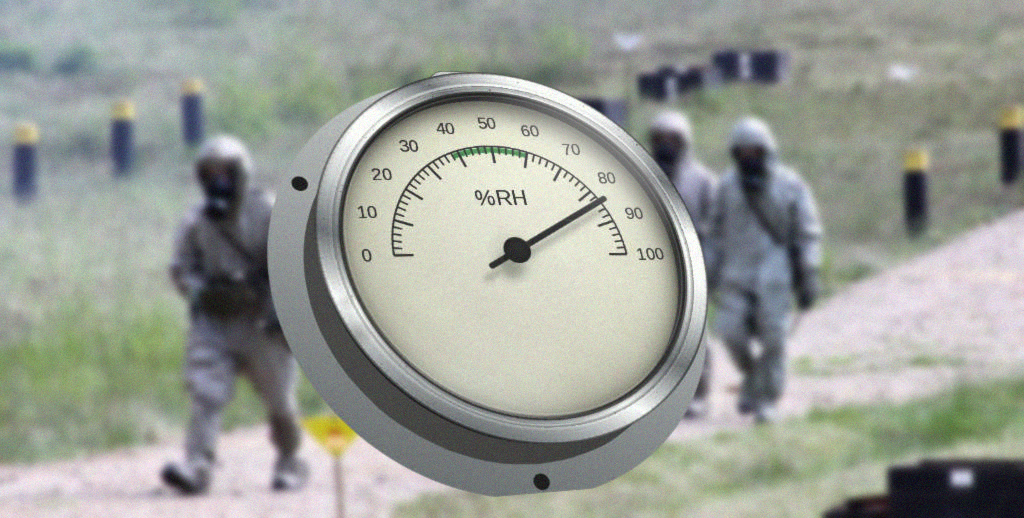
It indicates 84; %
